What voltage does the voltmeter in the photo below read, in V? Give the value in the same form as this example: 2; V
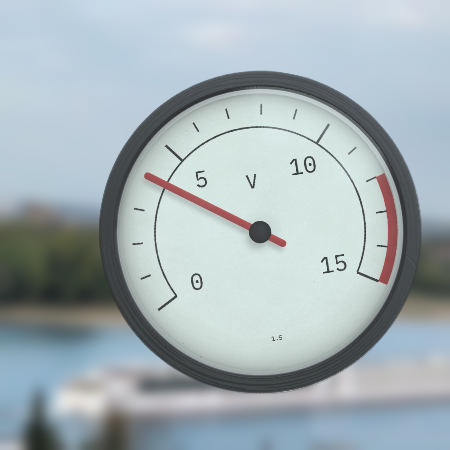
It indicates 4; V
